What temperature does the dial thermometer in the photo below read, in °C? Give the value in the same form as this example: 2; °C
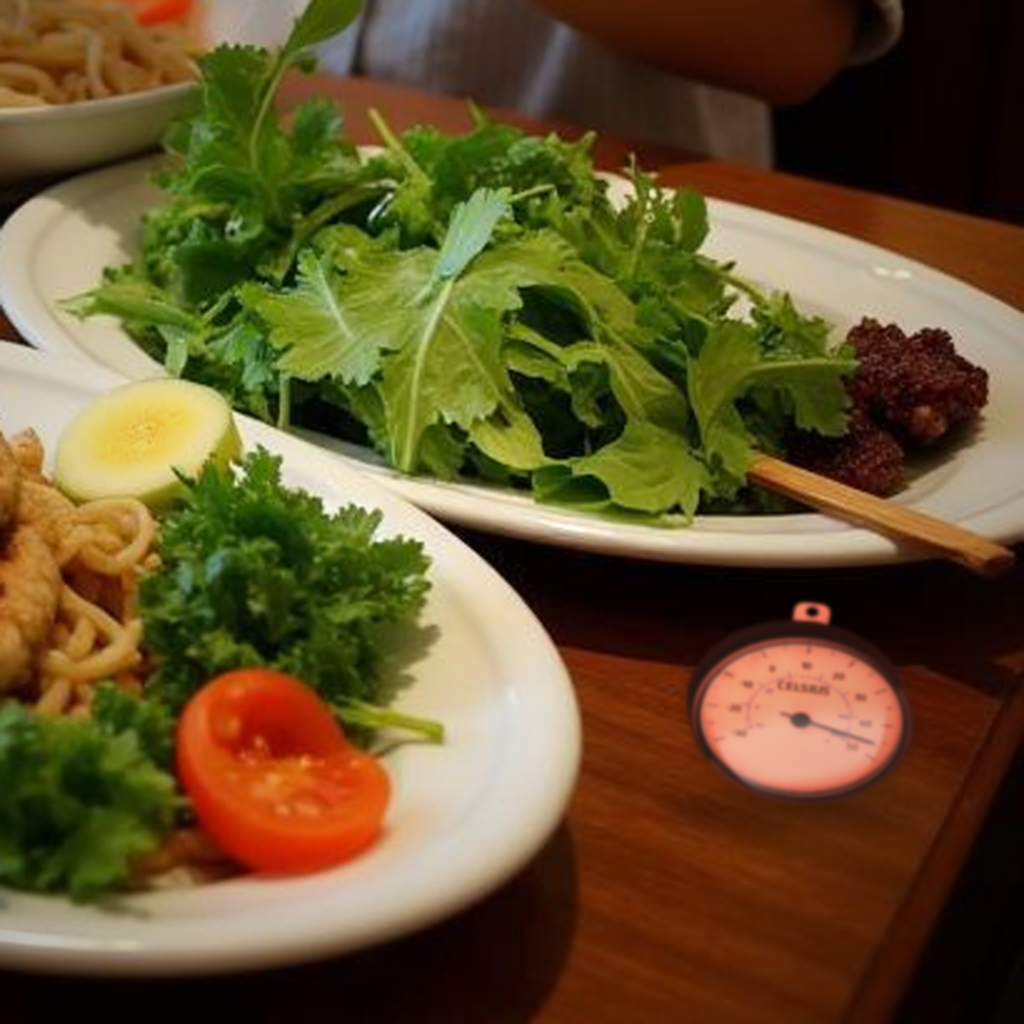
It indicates 45; °C
